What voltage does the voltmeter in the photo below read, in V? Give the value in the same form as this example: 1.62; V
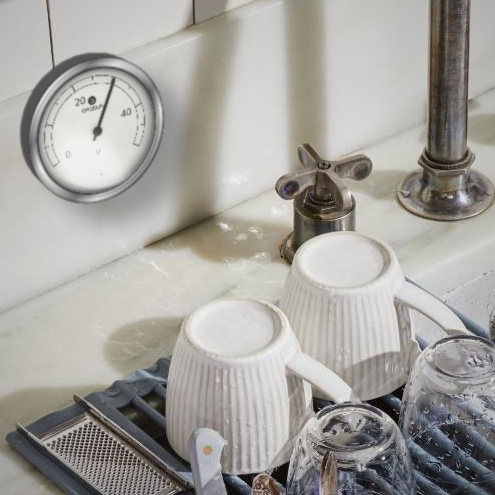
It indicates 30; V
